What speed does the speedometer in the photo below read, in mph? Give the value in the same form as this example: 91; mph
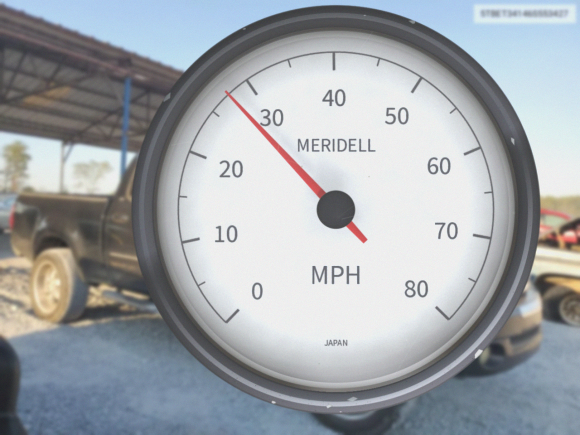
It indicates 27.5; mph
